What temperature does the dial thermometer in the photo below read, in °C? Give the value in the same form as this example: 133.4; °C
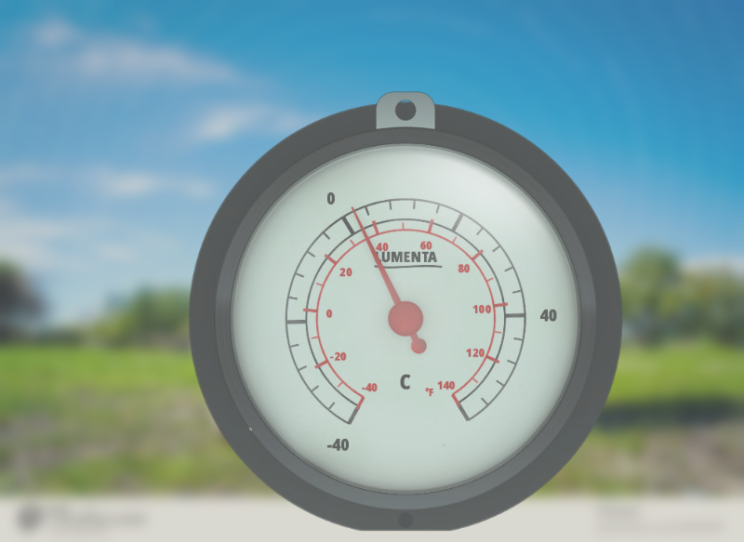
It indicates 2; °C
